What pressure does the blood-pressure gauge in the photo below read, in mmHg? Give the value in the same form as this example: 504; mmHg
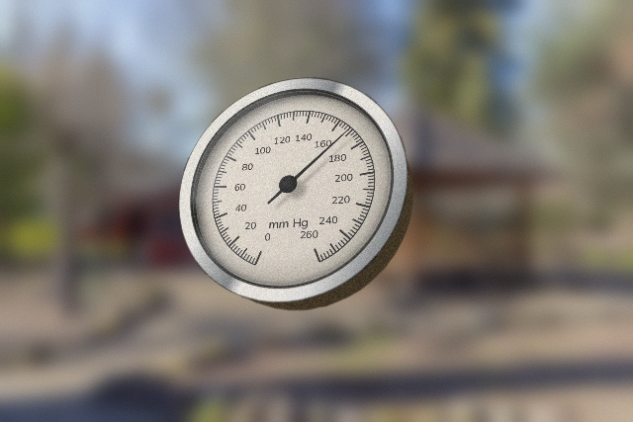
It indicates 170; mmHg
